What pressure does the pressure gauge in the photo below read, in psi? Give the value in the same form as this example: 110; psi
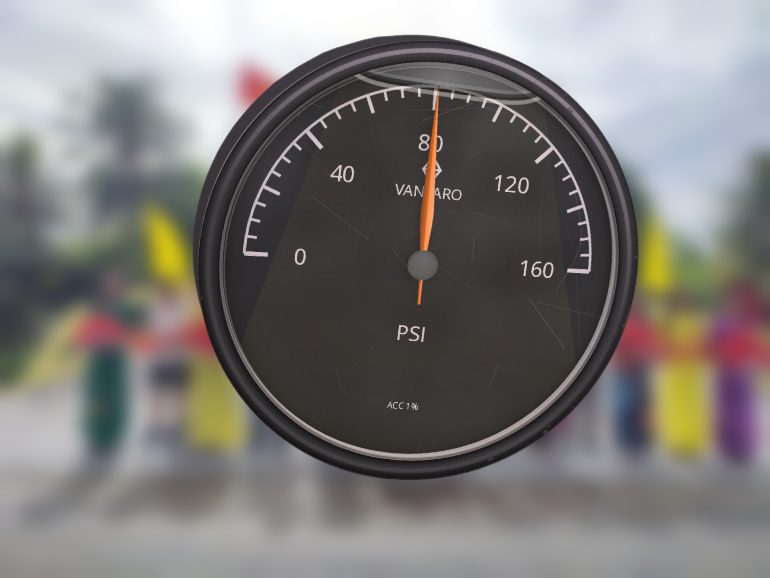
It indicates 80; psi
